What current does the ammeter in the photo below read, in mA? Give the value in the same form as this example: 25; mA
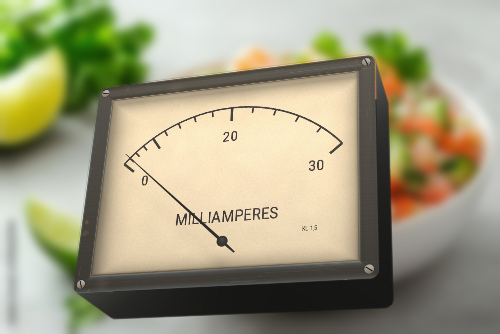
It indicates 4; mA
